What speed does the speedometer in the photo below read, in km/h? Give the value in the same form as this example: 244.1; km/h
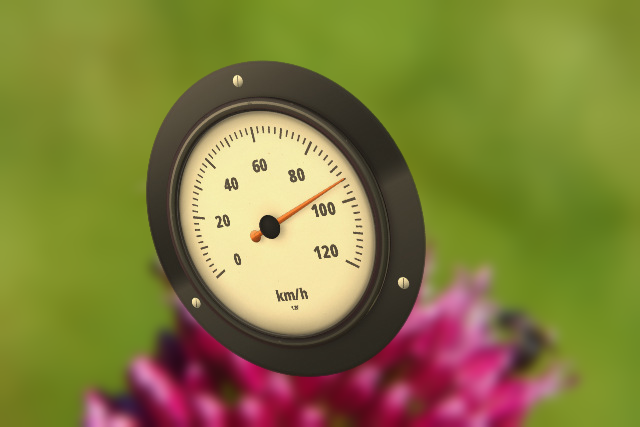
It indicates 94; km/h
